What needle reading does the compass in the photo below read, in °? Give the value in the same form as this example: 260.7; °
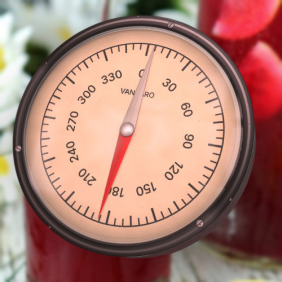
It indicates 185; °
